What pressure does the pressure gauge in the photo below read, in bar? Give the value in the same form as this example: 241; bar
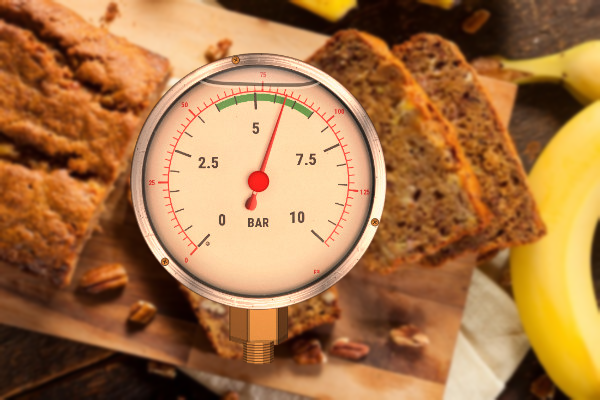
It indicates 5.75; bar
